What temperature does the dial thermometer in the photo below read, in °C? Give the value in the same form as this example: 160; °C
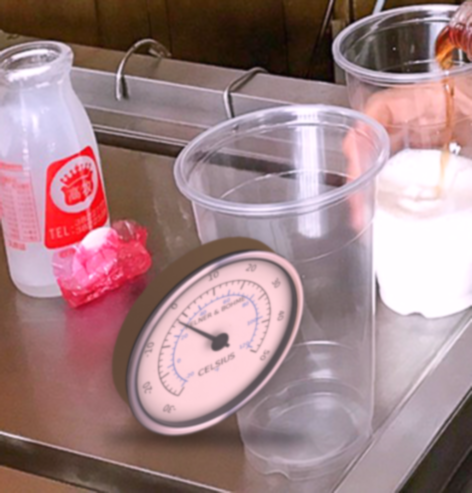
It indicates -2; °C
